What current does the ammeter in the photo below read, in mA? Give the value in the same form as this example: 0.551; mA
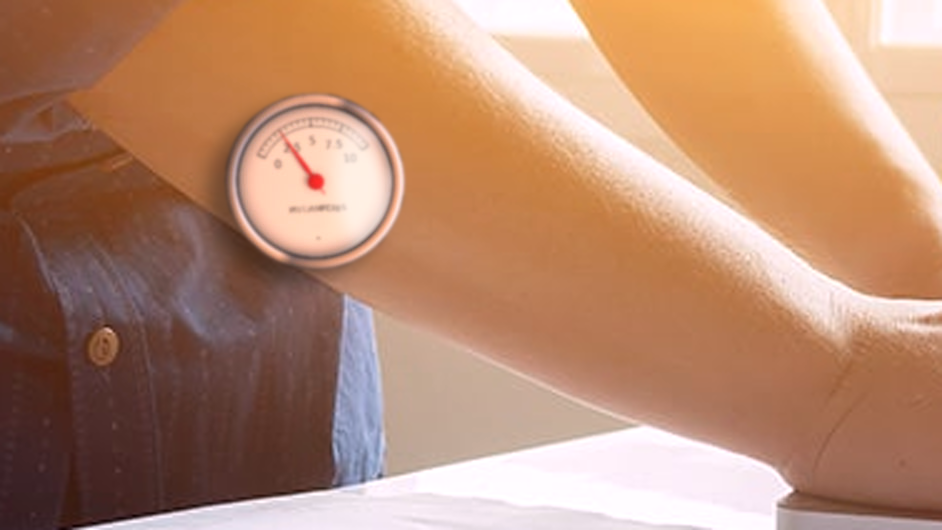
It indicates 2.5; mA
